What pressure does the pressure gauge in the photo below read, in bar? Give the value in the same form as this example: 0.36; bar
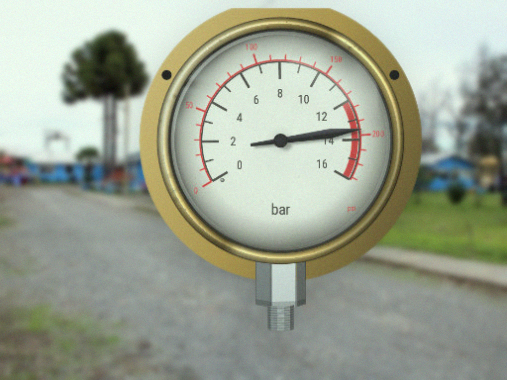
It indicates 13.5; bar
